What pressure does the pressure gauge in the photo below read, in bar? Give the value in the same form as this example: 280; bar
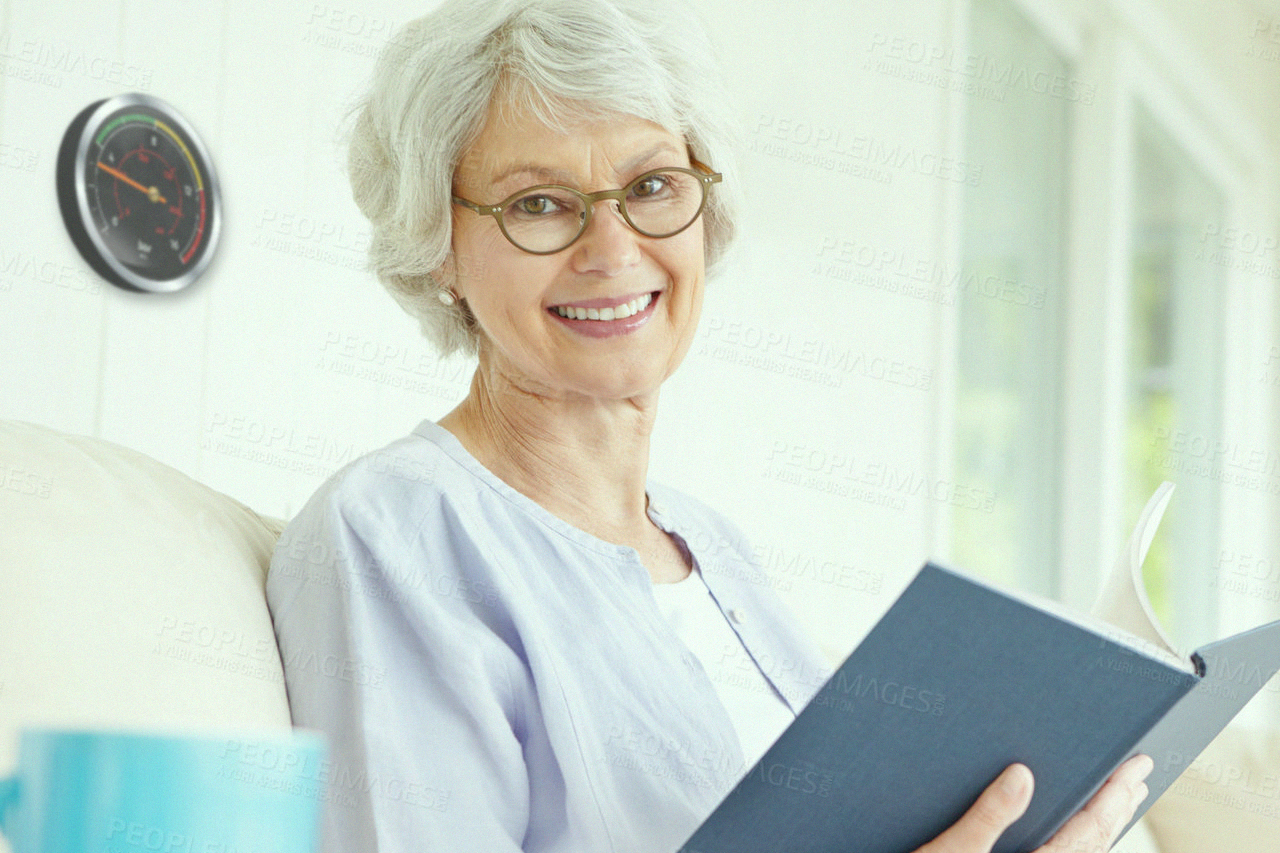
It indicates 3; bar
